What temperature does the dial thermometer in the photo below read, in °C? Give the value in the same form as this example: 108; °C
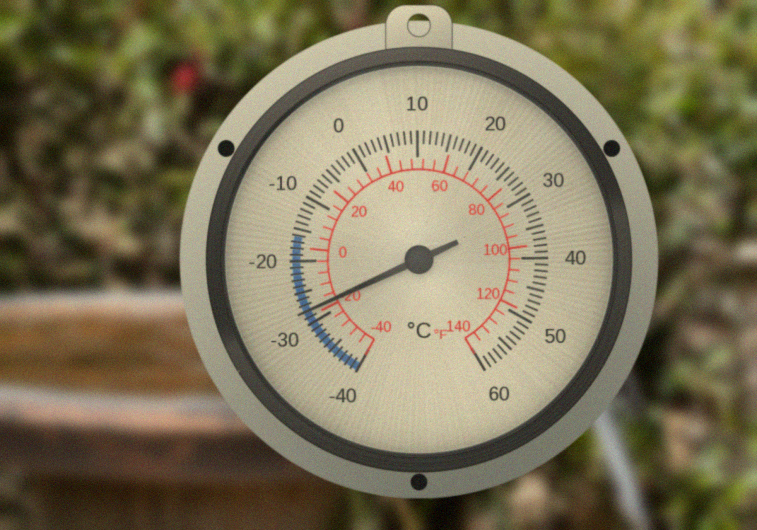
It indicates -28; °C
